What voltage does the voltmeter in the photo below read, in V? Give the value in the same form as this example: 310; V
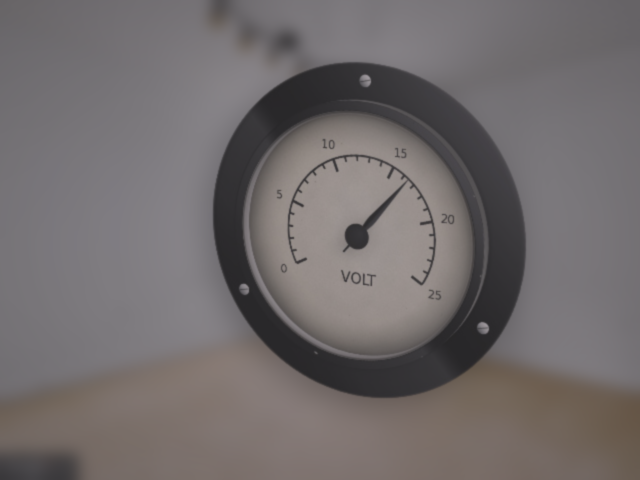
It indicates 16.5; V
